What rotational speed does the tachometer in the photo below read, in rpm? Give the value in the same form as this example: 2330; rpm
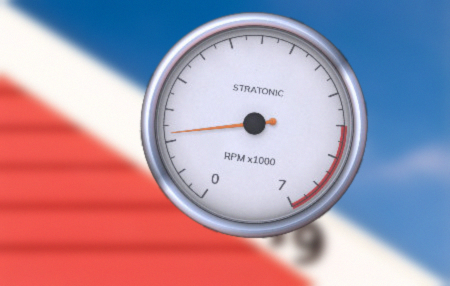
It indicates 1125; rpm
